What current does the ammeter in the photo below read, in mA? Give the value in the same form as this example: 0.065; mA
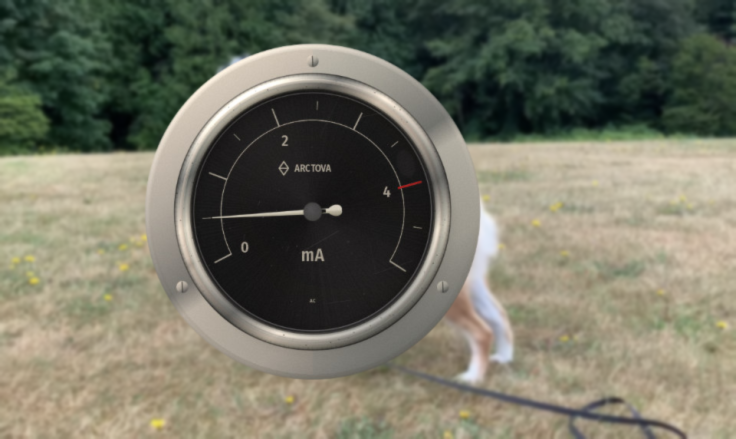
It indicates 0.5; mA
